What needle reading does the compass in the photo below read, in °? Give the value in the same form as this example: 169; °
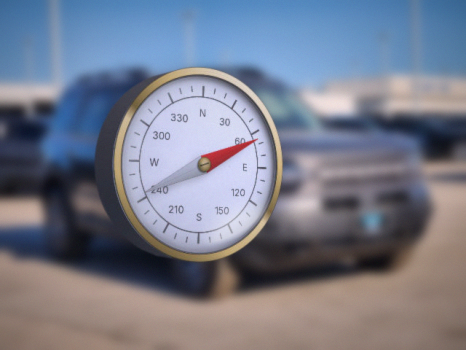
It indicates 65; °
